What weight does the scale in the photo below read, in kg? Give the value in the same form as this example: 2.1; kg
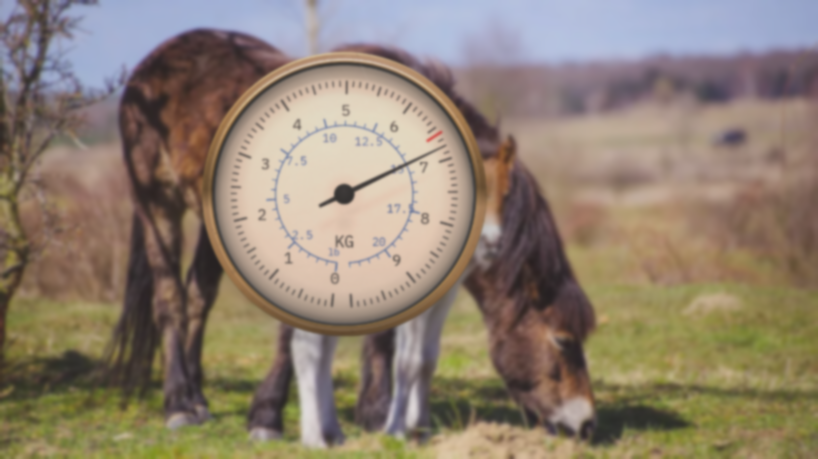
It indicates 6.8; kg
